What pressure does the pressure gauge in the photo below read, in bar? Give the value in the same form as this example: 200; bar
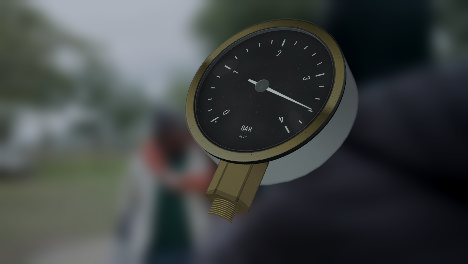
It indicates 3.6; bar
